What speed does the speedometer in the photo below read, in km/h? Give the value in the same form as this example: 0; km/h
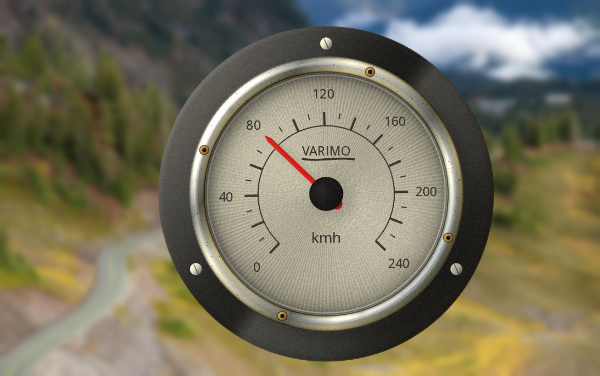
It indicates 80; km/h
